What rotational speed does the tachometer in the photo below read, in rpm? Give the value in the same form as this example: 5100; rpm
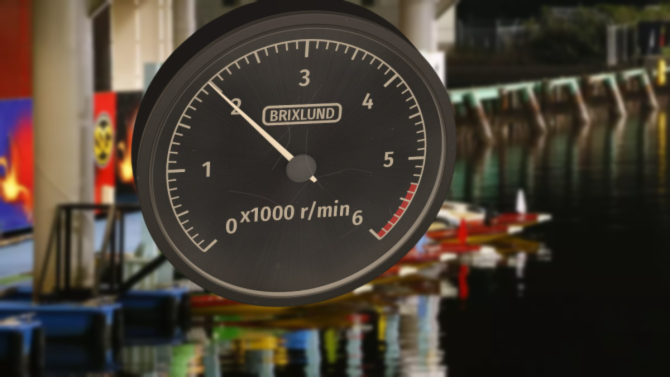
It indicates 2000; rpm
